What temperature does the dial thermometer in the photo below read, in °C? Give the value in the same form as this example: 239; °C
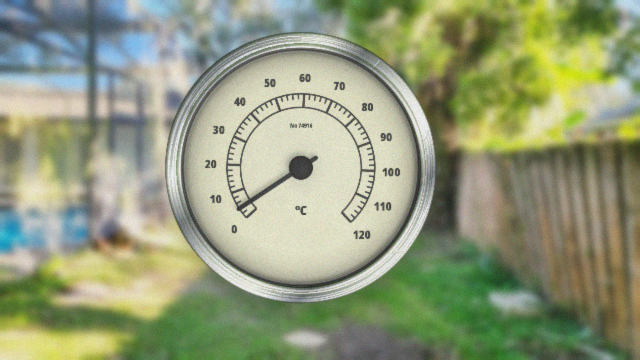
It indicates 4; °C
